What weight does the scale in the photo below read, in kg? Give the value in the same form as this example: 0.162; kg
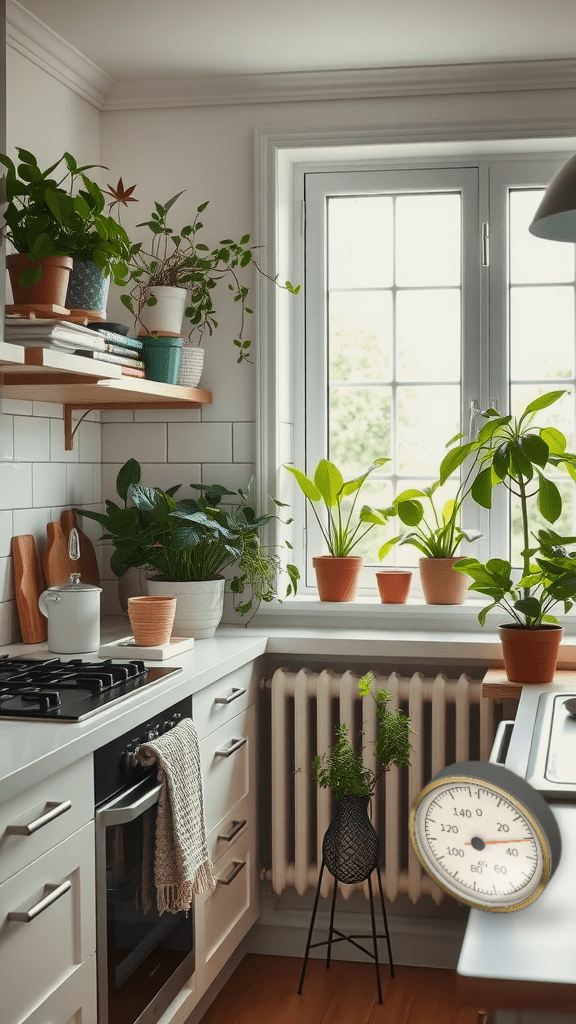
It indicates 30; kg
